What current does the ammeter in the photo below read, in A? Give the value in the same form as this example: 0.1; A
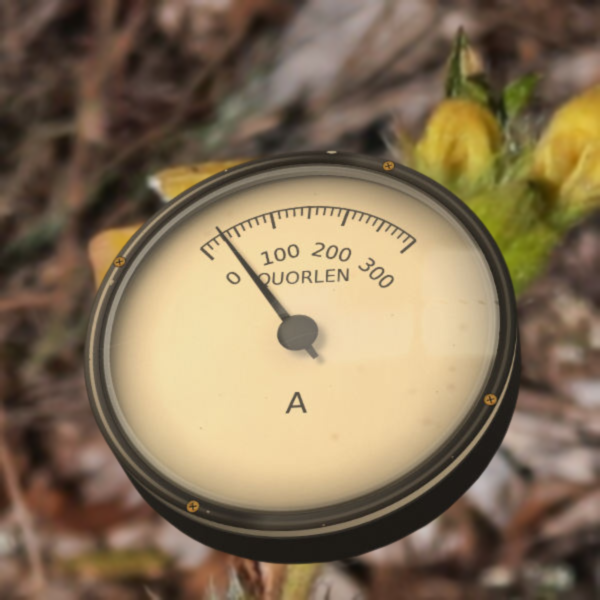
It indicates 30; A
